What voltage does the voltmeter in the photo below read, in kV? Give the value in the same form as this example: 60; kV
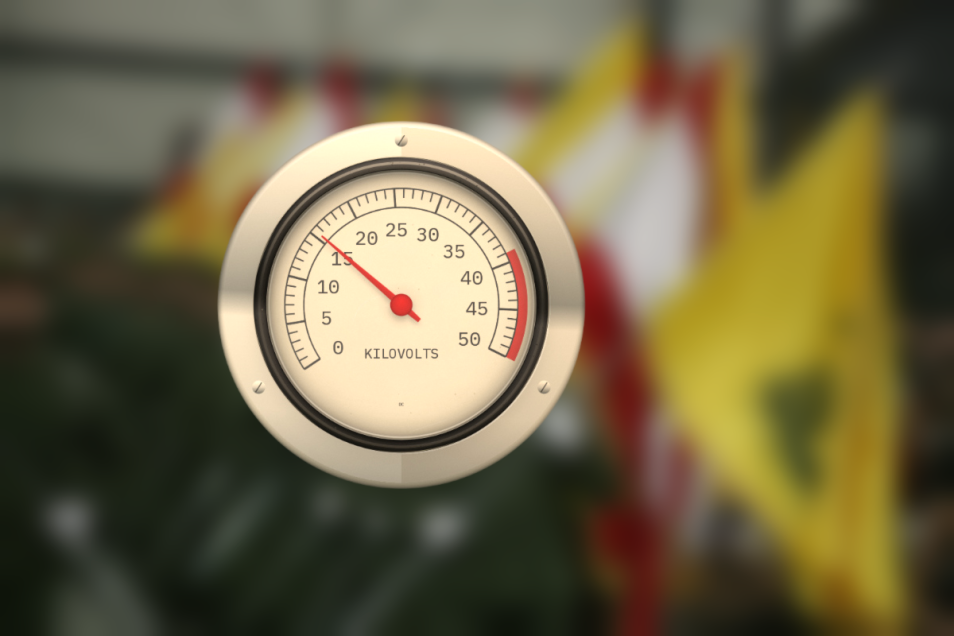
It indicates 15.5; kV
